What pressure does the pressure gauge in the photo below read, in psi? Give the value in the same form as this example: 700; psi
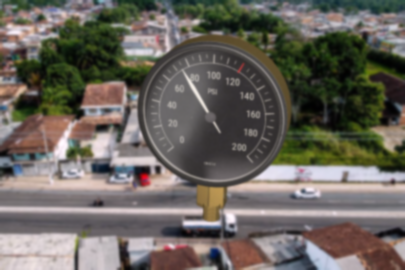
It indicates 75; psi
